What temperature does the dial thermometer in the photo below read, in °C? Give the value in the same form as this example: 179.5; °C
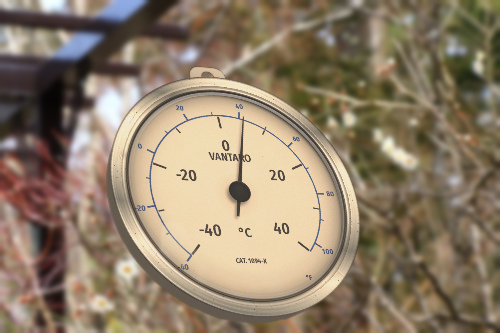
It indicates 5; °C
